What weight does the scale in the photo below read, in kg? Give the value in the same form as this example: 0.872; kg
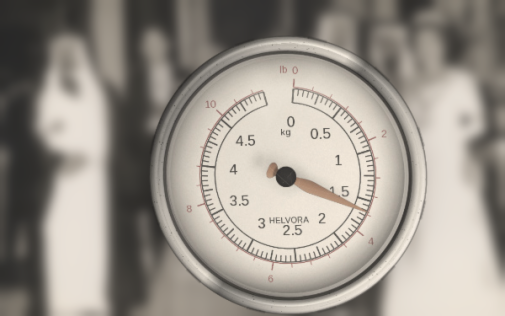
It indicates 1.6; kg
